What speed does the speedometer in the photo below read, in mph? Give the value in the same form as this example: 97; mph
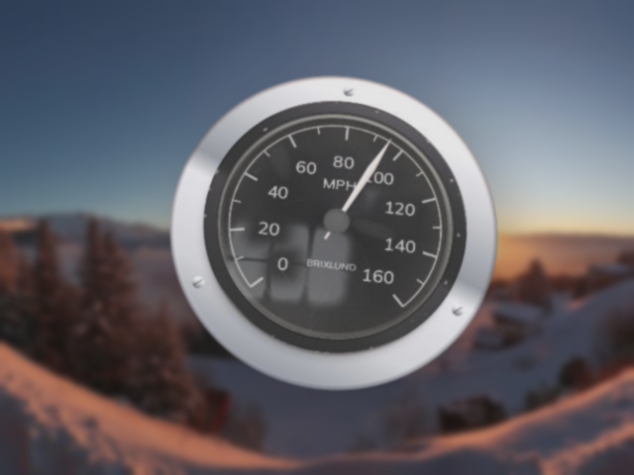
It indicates 95; mph
